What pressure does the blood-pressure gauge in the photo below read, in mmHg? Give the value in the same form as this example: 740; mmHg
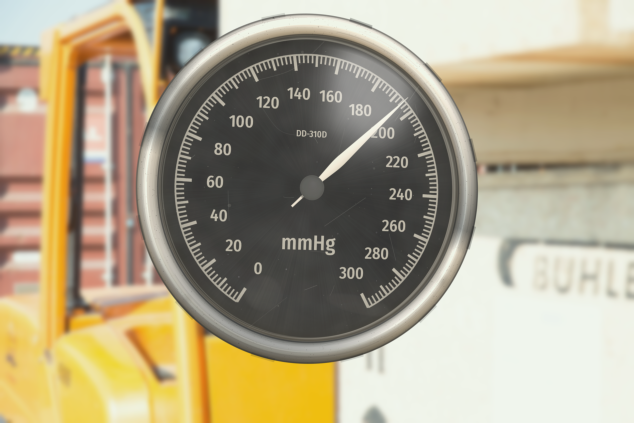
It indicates 194; mmHg
